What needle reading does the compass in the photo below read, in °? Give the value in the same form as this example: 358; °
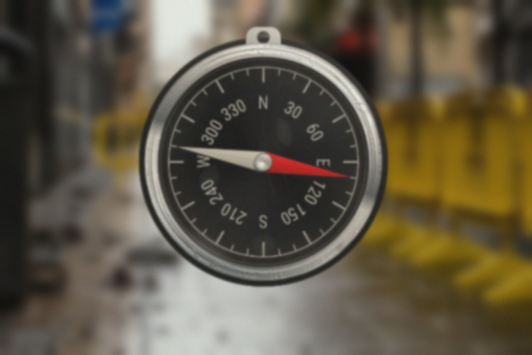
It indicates 100; °
